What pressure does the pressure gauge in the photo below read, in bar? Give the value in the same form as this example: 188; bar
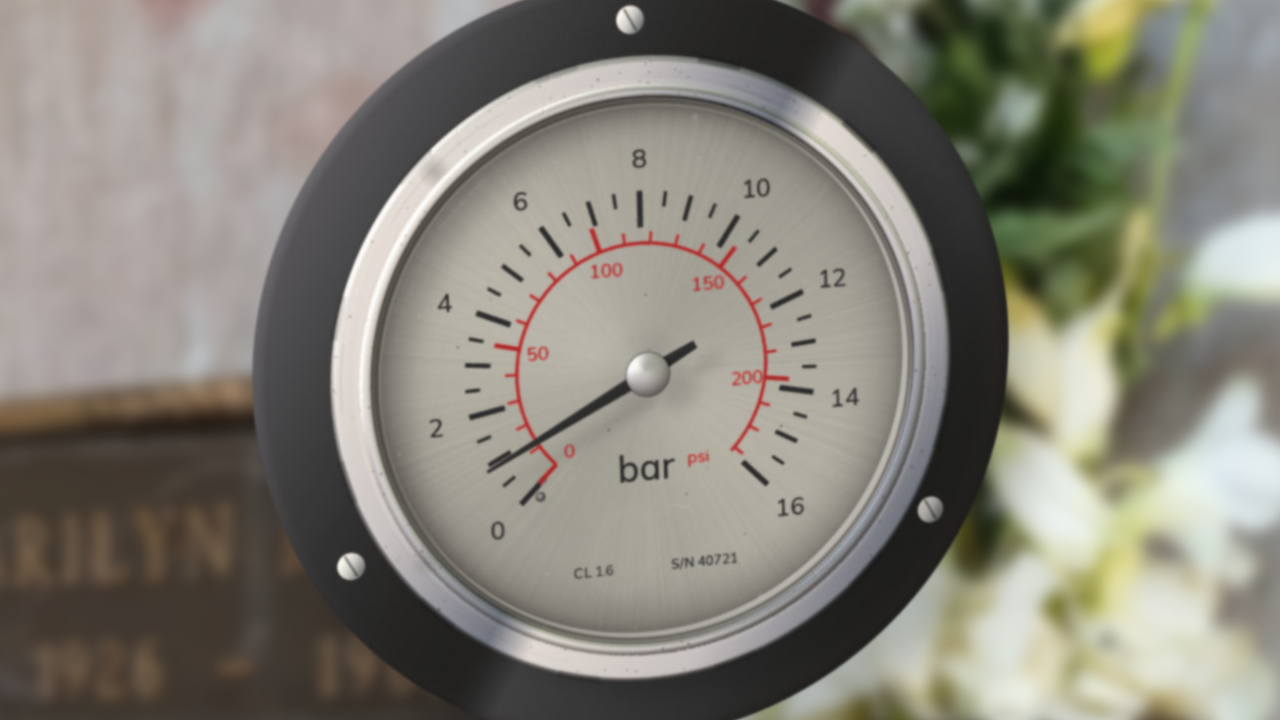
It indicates 1; bar
